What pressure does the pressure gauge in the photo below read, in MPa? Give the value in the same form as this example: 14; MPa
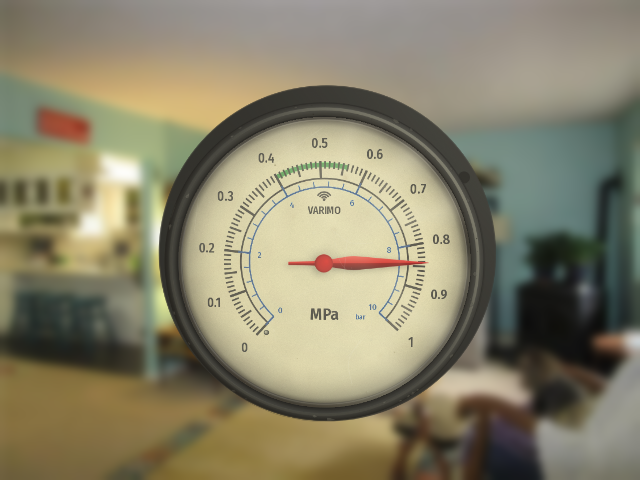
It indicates 0.84; MPa
